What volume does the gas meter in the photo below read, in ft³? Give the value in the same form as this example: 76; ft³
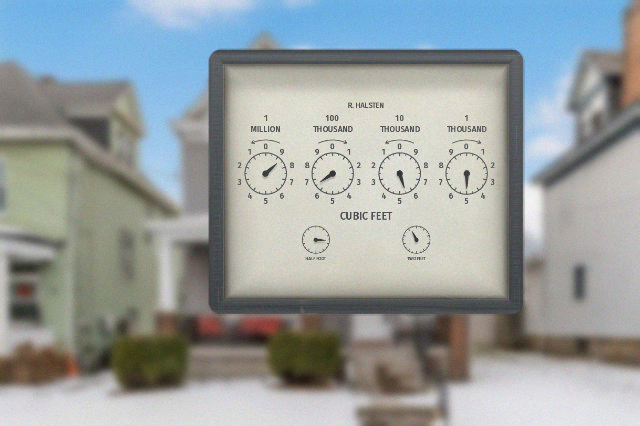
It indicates 865500; ft³
